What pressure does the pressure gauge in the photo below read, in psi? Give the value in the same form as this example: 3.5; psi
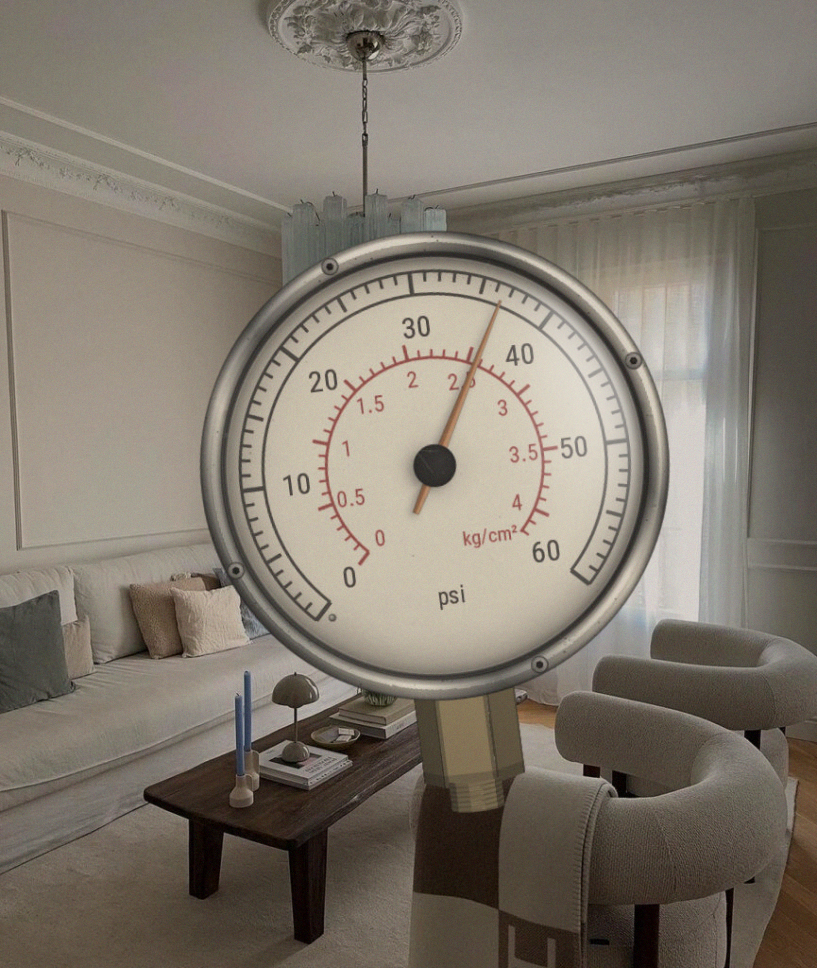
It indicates 36.5; psi
